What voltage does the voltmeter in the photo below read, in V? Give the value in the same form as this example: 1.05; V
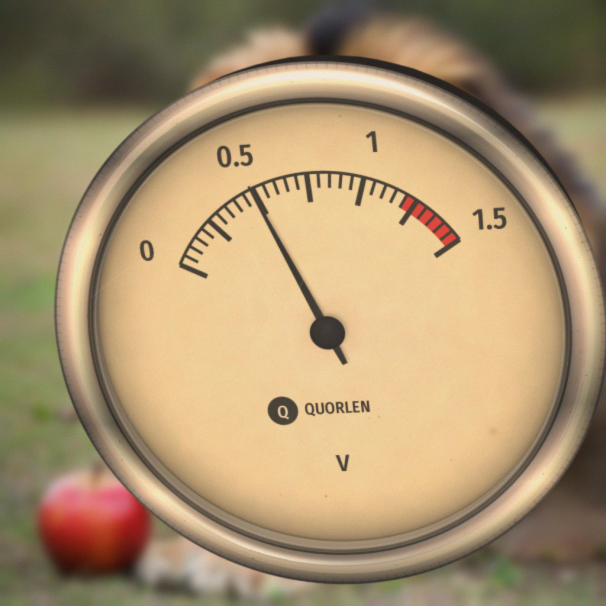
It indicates 0.5; V
